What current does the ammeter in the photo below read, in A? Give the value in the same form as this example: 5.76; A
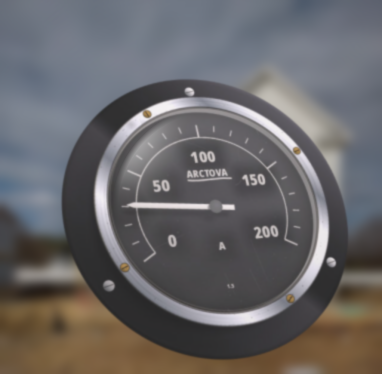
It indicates 30; A
